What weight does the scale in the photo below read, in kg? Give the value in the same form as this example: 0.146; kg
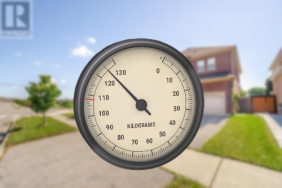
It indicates 125; kg
